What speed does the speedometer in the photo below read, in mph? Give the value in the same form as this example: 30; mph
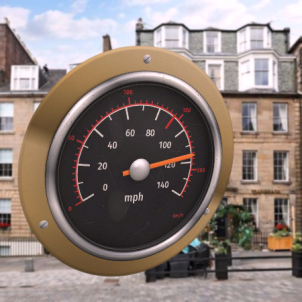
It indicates 115; mph
